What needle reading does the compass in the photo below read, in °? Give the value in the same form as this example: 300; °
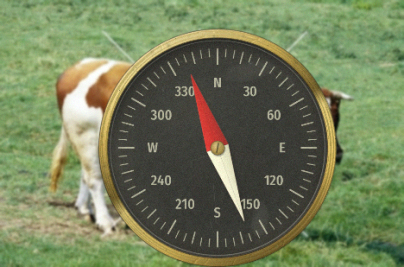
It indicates 340; °
